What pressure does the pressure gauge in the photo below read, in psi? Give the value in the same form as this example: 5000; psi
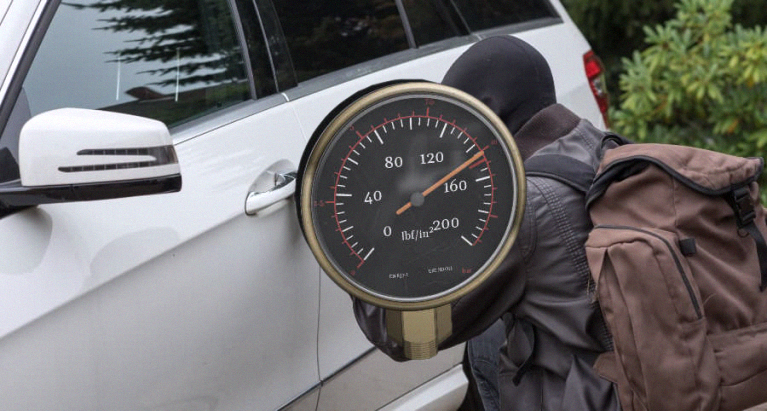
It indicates 145; psi
